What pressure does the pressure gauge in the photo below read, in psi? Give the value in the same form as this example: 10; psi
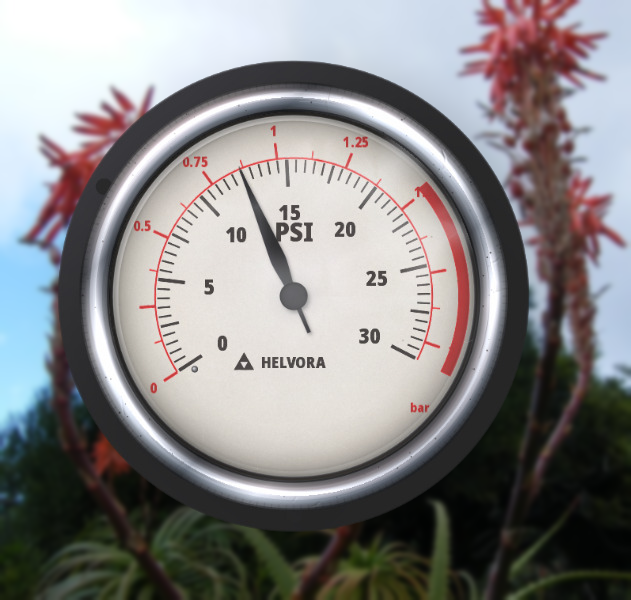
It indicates 12.5; psi
